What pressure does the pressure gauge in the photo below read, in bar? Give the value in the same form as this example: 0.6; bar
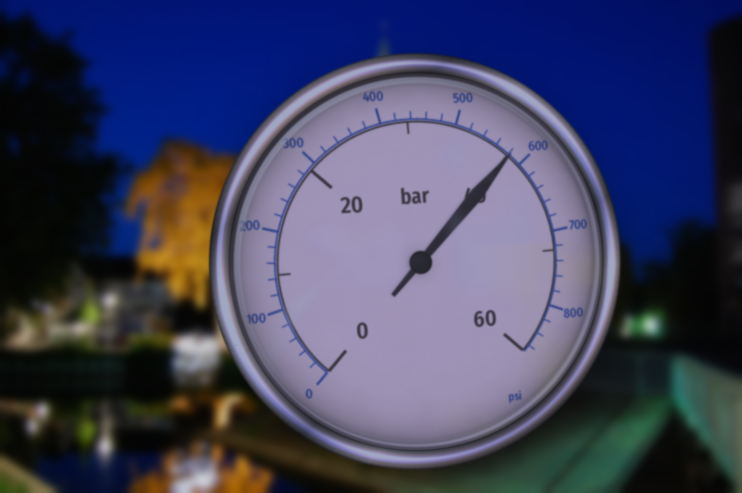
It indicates 40; bar
